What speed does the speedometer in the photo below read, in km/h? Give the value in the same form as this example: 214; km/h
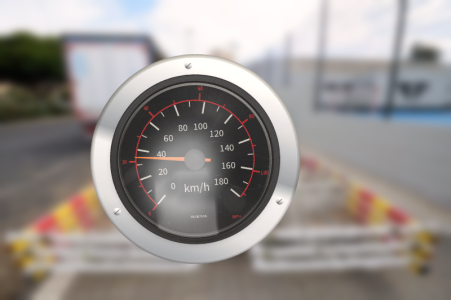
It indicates 35; km/h
